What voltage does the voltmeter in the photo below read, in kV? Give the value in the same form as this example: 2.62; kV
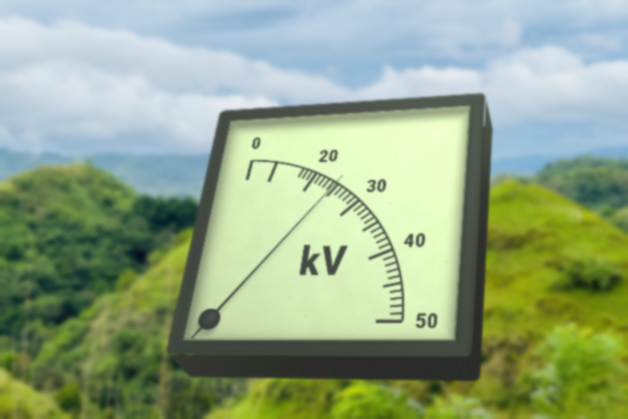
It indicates 25; kV
